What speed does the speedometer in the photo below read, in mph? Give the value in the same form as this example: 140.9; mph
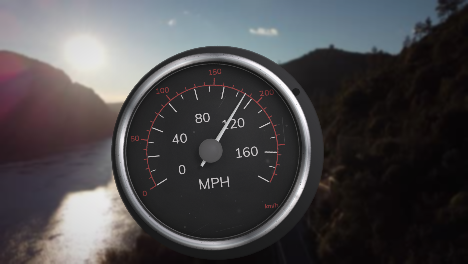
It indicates 115; mph
